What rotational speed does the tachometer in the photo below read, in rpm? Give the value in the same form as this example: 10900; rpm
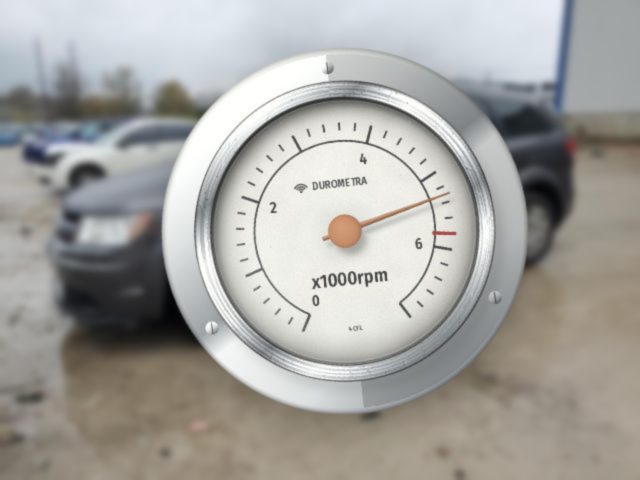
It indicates 5300; rpm
